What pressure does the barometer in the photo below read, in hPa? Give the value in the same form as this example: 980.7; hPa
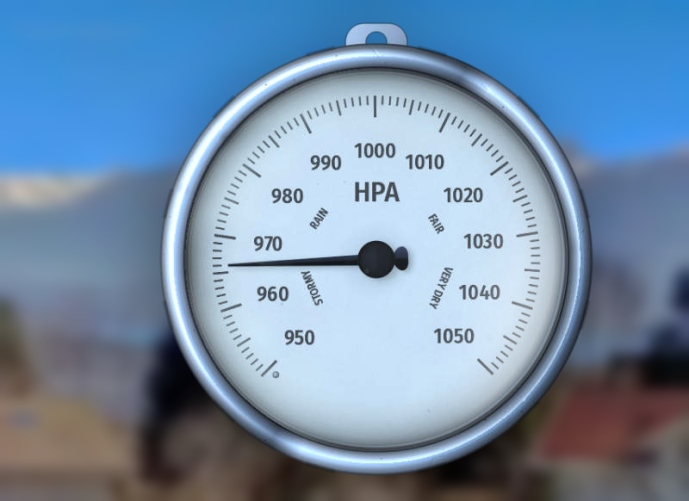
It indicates 966; hPa
